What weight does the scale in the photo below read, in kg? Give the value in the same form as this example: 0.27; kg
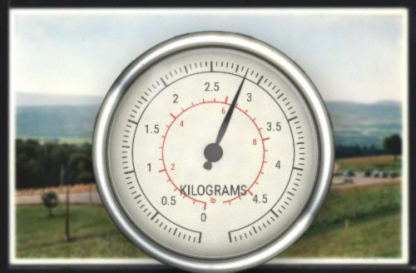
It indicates 2.85; kg
